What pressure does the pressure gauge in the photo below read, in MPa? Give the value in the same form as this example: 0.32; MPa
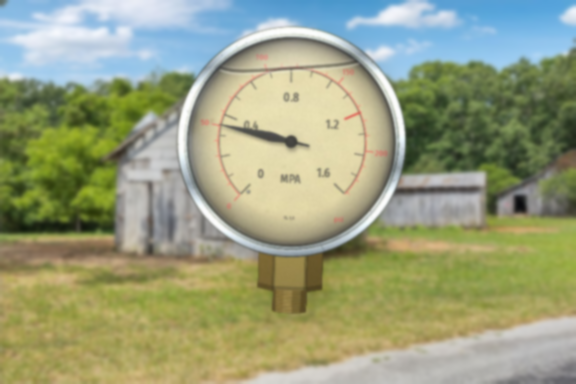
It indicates 0.35; MPa
